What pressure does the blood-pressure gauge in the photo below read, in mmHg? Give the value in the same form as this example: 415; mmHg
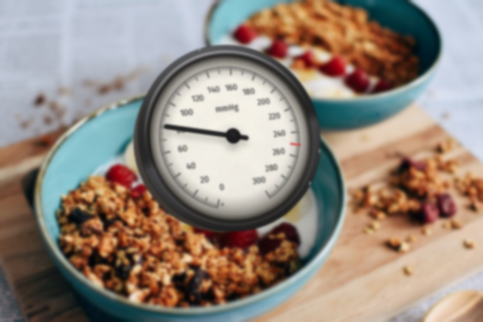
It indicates 80; mmHg
